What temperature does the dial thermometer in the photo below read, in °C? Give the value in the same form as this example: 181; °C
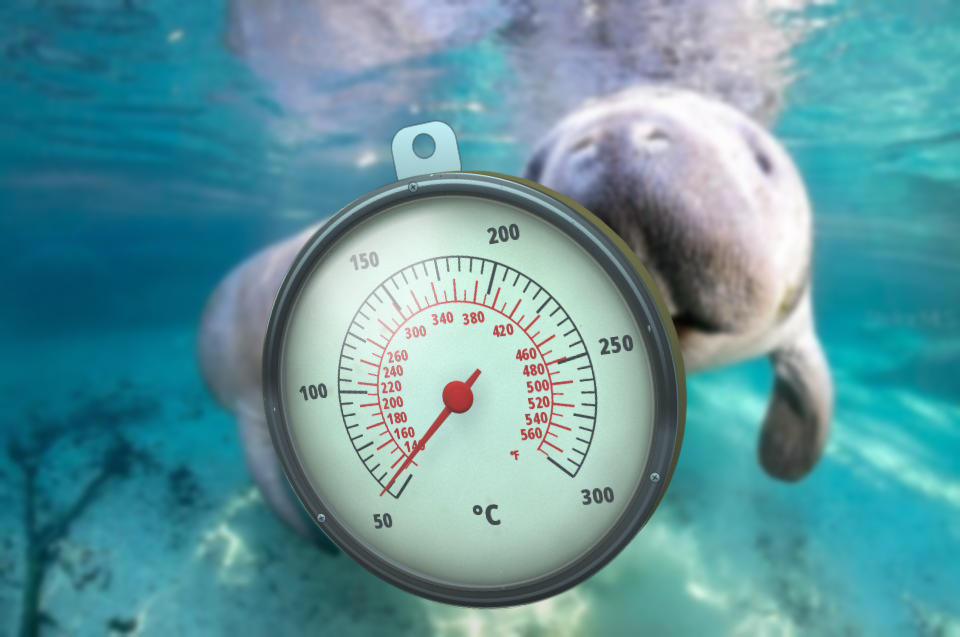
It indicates 55; °C
